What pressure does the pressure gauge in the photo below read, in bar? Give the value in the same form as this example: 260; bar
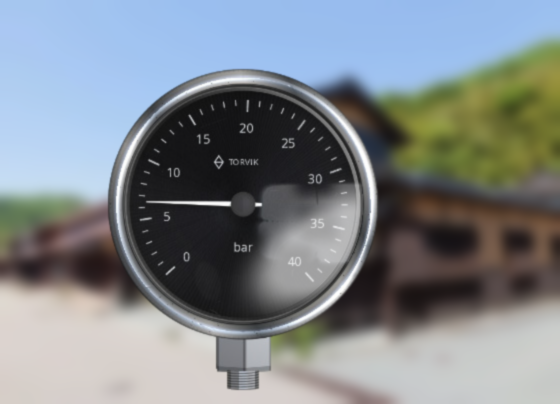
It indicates 6.5; bar
